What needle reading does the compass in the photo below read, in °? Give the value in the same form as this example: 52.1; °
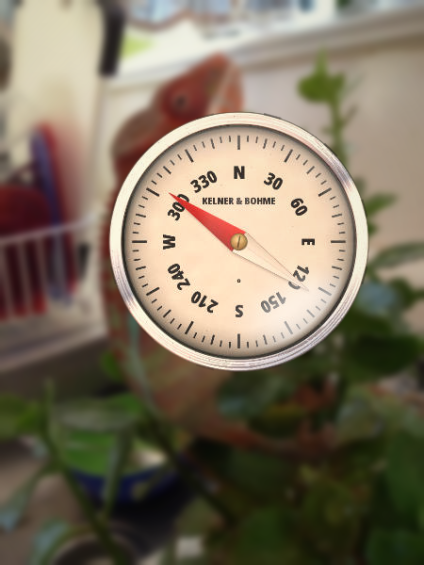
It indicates 305; °
